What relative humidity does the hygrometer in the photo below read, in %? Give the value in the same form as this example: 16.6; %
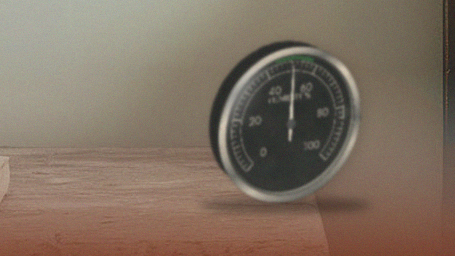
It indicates 50; %
